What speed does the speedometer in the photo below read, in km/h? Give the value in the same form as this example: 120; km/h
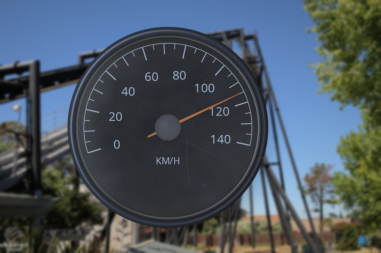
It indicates 115; km/h
